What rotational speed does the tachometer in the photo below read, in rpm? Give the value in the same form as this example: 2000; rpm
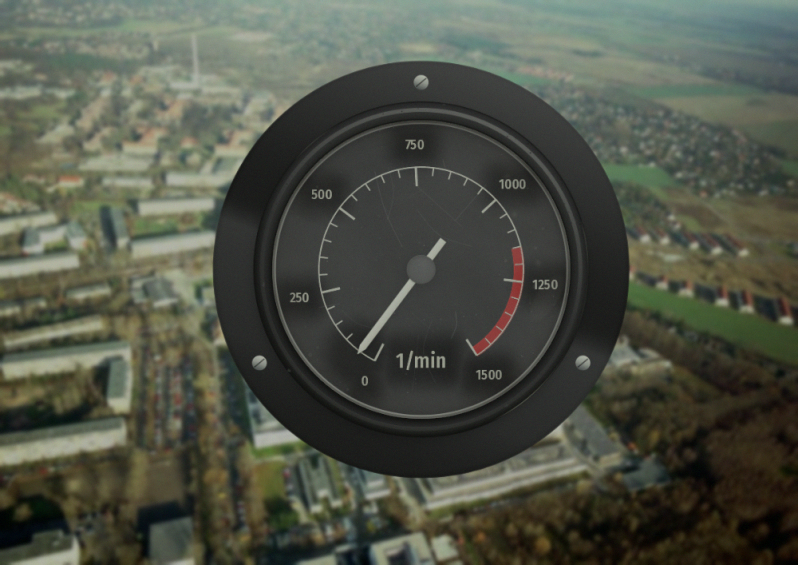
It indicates 50; rpm
